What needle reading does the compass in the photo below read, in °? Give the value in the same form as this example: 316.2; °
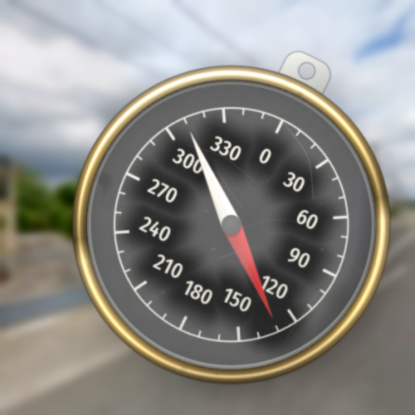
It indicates 130; °
